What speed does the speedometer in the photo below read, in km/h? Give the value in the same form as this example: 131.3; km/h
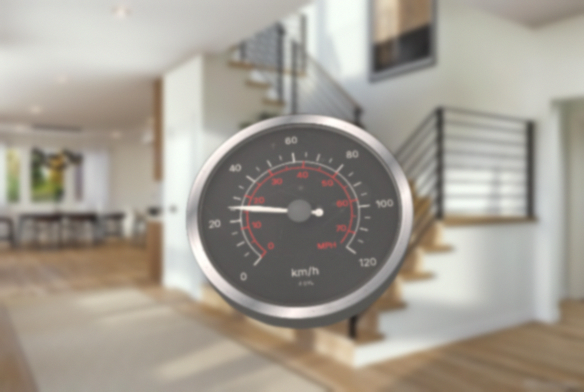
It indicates 25; km/h
